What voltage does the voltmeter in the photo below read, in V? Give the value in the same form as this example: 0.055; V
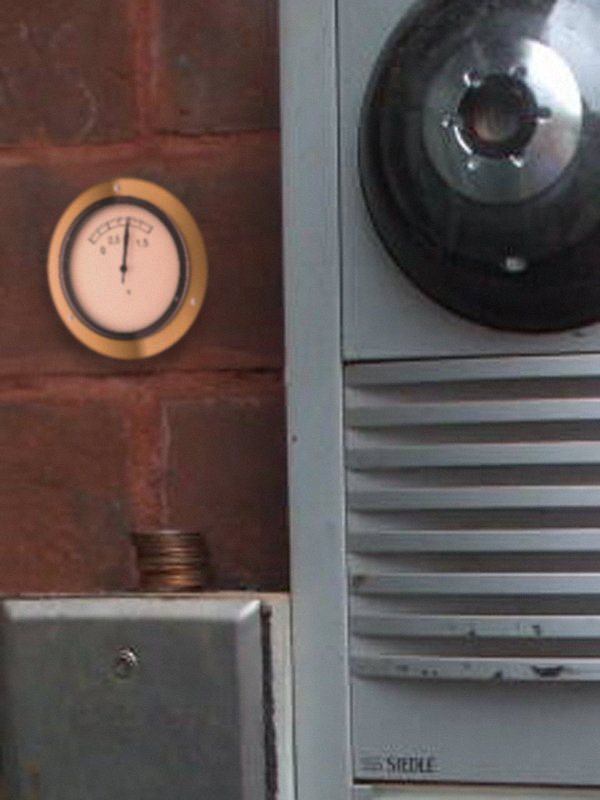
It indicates 1; V
